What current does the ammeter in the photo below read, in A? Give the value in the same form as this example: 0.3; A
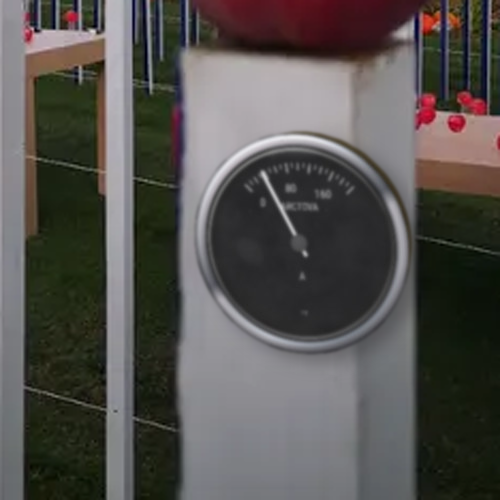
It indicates 40; A
